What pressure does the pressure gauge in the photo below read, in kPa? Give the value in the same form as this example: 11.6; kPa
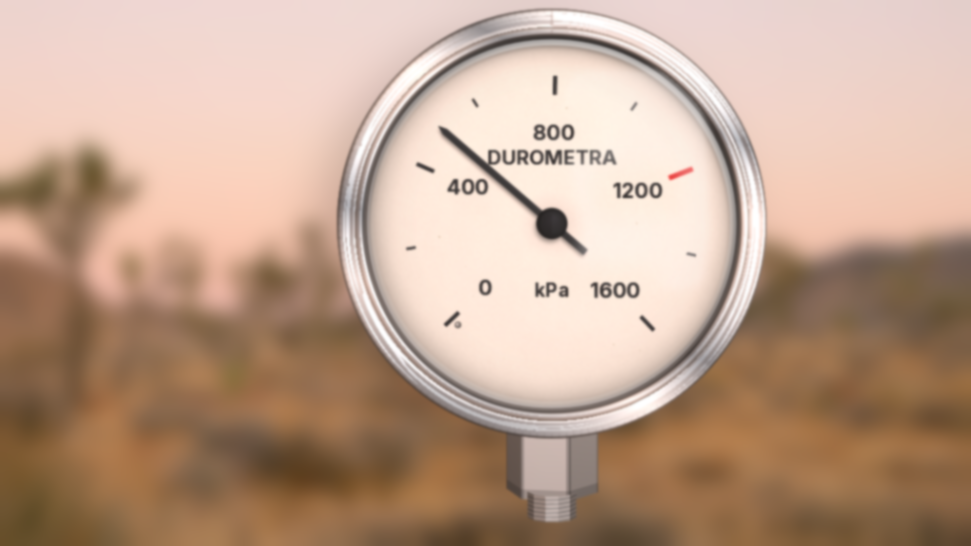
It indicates 500; kPa
